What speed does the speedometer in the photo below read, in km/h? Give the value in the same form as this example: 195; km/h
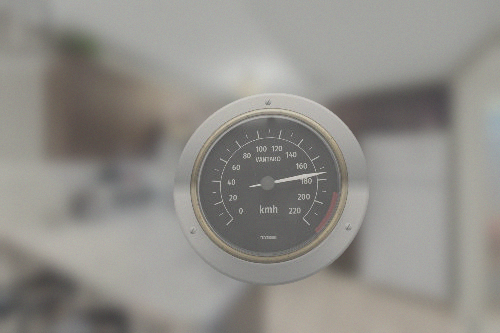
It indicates 175; km/h
